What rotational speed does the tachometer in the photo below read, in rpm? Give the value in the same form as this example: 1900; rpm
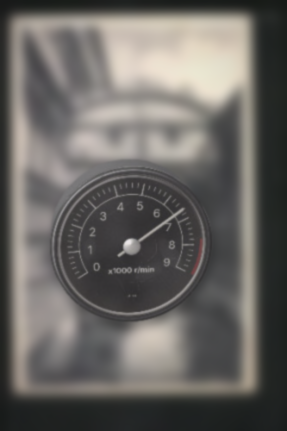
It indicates 6600; rpm
